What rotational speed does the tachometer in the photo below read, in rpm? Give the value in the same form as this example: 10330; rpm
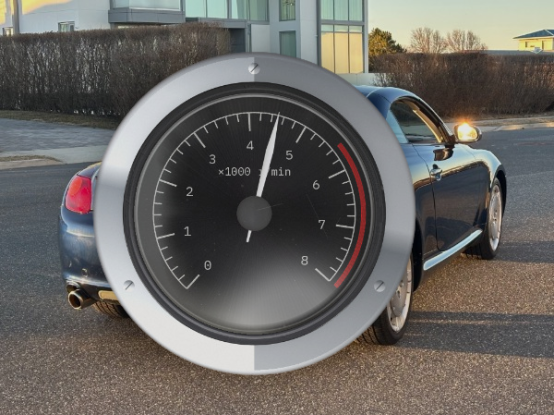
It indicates 4500; rpm
